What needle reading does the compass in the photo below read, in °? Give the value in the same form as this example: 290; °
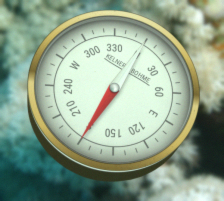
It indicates 180; °
